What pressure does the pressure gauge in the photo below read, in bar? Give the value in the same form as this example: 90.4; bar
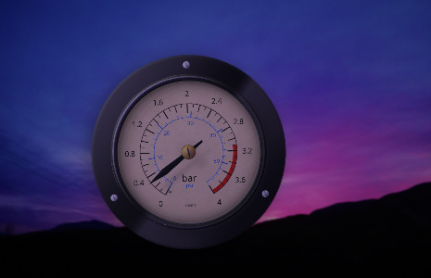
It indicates 0.3; bar
